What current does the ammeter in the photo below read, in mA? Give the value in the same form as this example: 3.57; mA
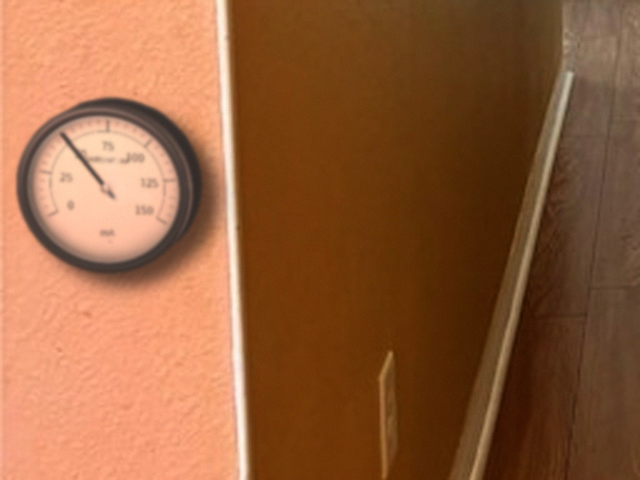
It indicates 50; mA
